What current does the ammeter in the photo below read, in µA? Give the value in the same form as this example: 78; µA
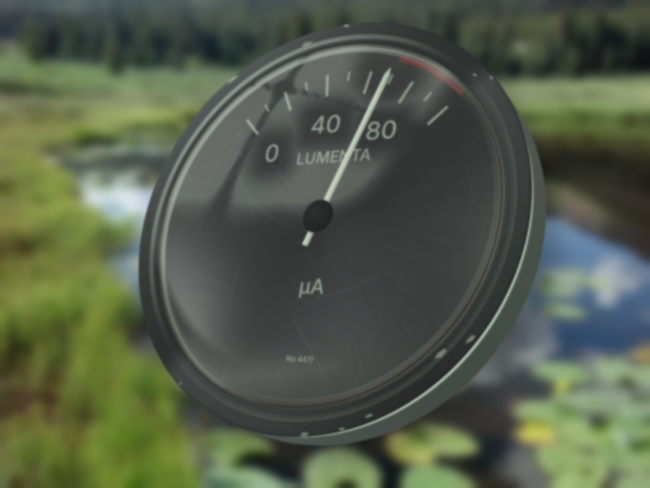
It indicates 70; µA
